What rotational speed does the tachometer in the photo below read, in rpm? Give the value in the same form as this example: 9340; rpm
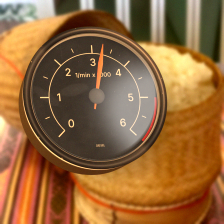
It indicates 3250; rpm
